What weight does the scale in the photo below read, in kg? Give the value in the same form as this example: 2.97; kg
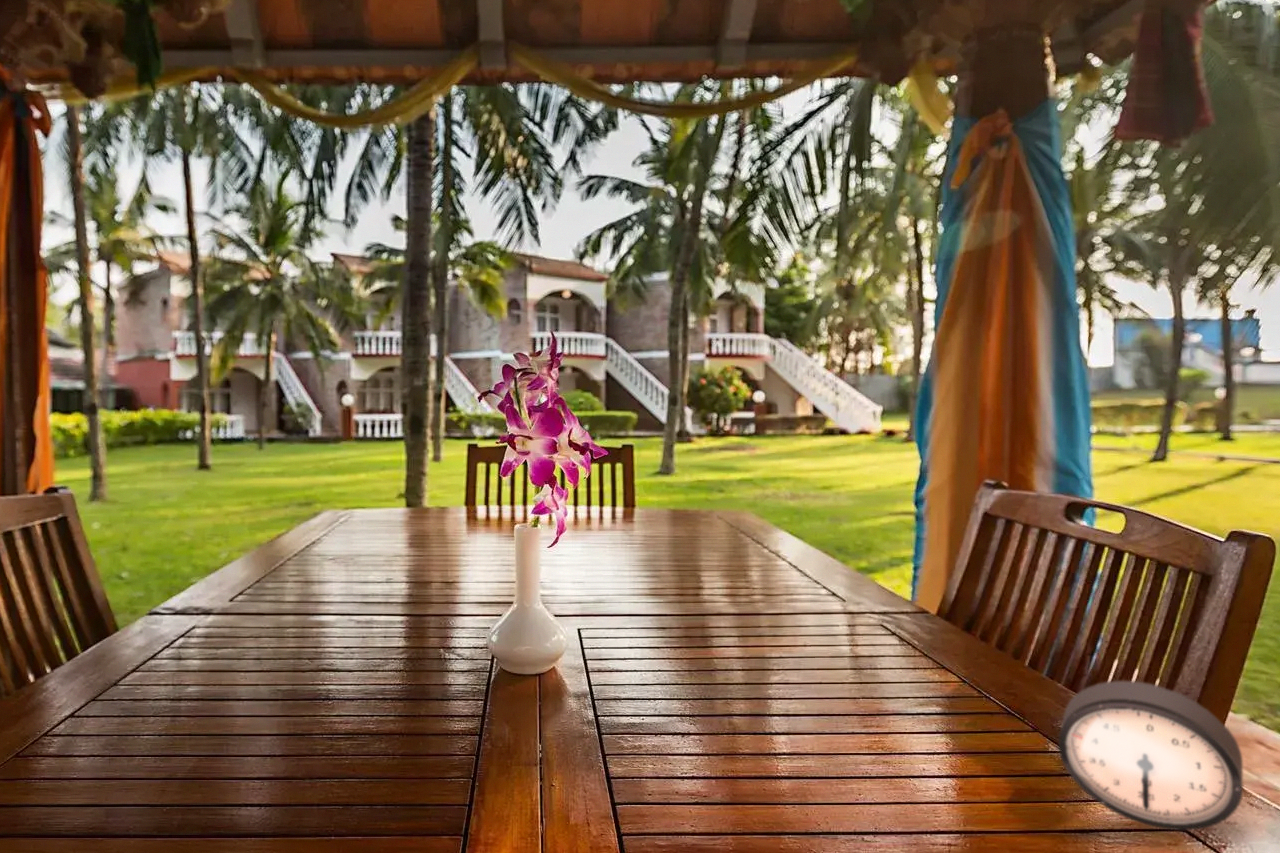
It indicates 2.5; kg
